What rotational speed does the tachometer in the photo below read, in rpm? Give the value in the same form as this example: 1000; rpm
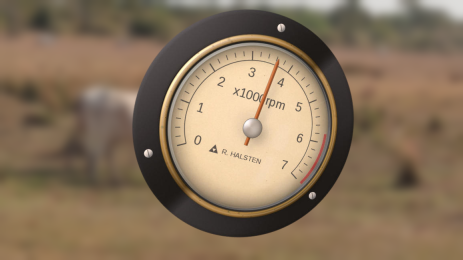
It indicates 3600; rpm
